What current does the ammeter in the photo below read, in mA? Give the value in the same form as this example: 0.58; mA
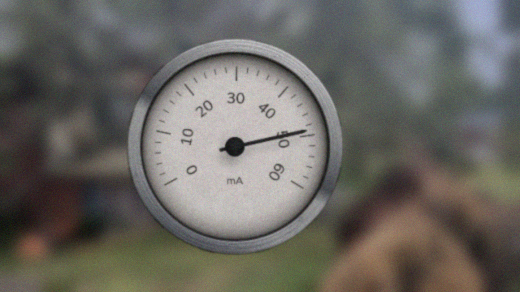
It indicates 49; mA
